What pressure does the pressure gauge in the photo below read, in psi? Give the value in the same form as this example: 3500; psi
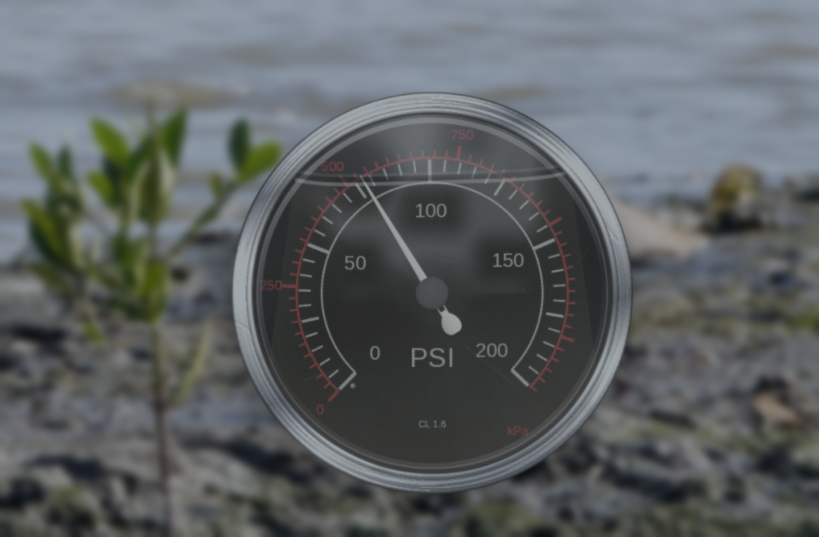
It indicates 77.5; psi
